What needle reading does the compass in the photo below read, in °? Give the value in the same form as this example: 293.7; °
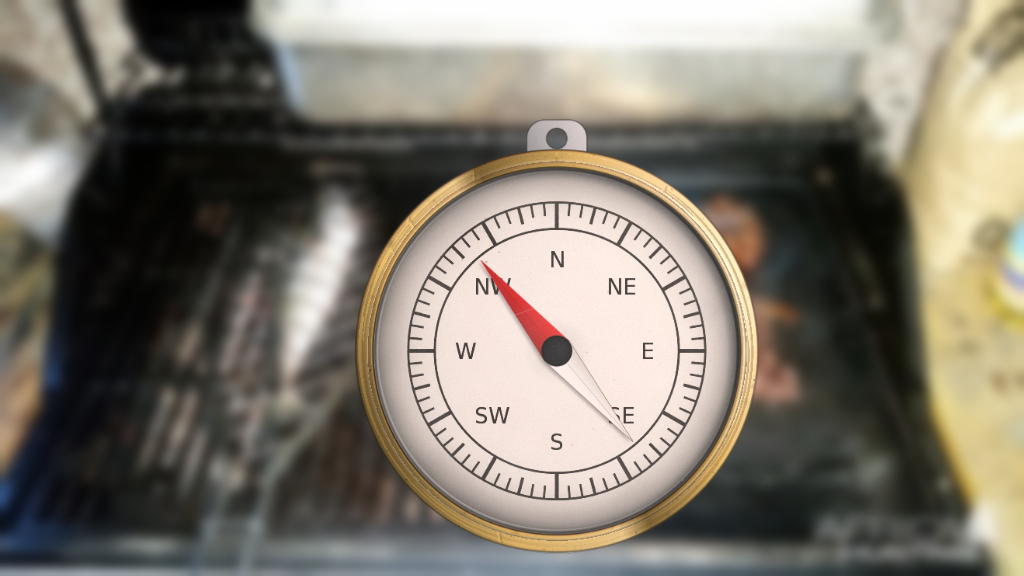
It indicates 320; °
